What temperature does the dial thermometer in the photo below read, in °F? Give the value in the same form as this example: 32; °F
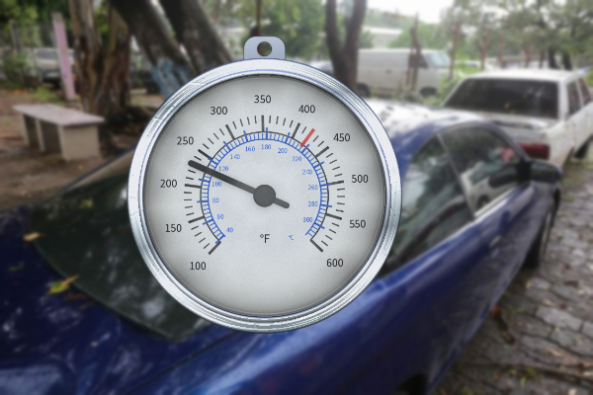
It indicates 230; °F
